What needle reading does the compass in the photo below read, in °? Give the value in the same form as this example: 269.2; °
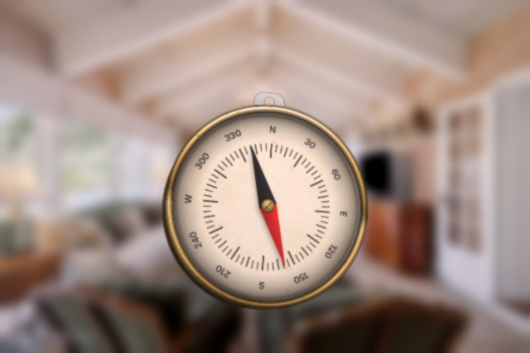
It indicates 160; °
